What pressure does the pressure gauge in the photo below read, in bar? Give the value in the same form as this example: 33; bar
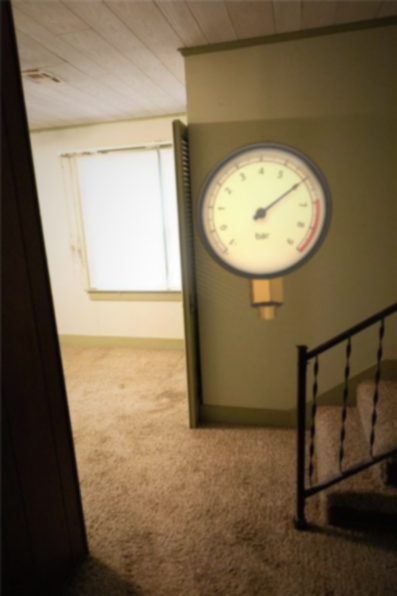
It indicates 6; bar
